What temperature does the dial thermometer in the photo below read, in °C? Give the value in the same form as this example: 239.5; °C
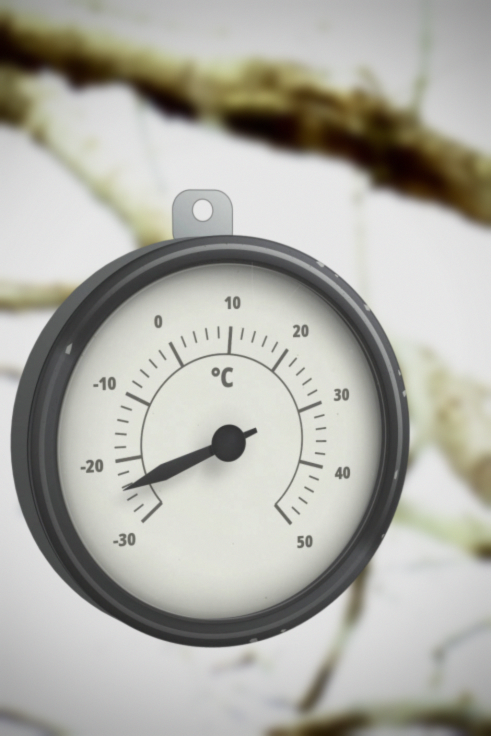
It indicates -24; °C
